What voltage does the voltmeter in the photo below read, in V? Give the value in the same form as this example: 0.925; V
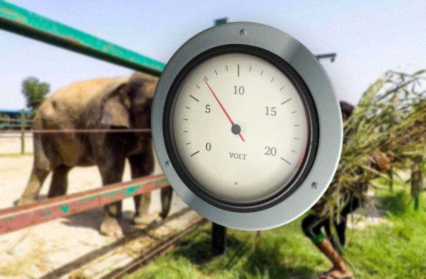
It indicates 7; V
